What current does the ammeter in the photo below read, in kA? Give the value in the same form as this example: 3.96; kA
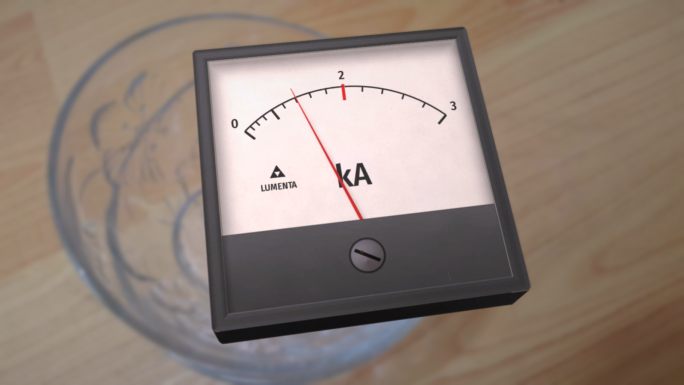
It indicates 1.4; kA
